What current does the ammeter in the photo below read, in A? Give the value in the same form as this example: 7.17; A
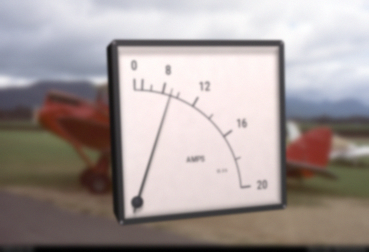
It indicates 9; A
